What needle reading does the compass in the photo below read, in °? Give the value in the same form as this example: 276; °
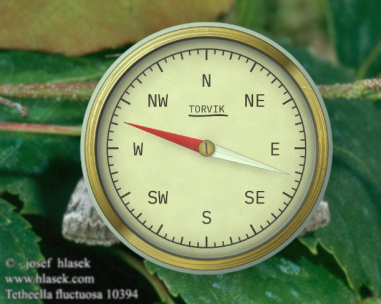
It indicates 287.5; °
